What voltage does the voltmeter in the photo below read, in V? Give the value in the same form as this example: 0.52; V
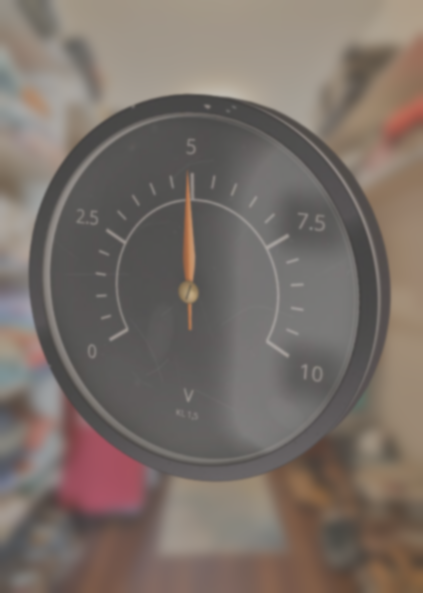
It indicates 5; V
